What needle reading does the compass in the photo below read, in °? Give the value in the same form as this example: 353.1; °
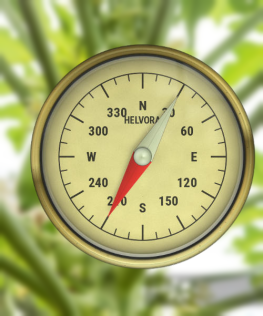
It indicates 210; °
